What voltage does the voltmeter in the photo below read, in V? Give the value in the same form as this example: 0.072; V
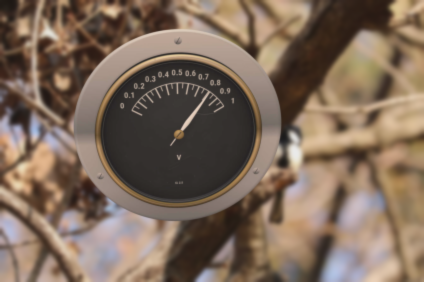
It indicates 0.8; V
